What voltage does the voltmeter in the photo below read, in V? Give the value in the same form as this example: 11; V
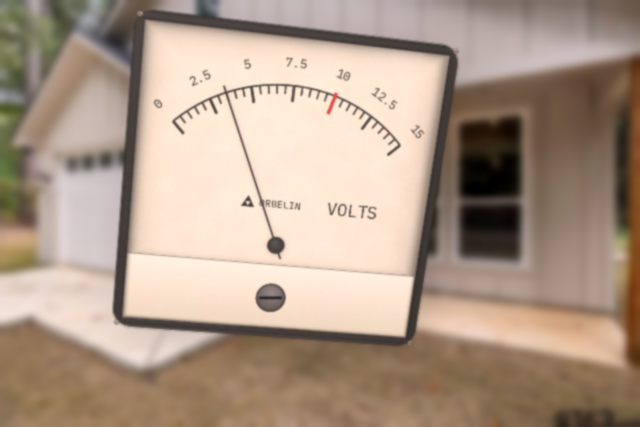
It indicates 3.5; V
